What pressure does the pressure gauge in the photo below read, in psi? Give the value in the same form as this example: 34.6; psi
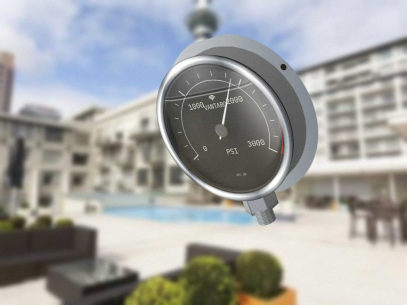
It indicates 1900; psi
